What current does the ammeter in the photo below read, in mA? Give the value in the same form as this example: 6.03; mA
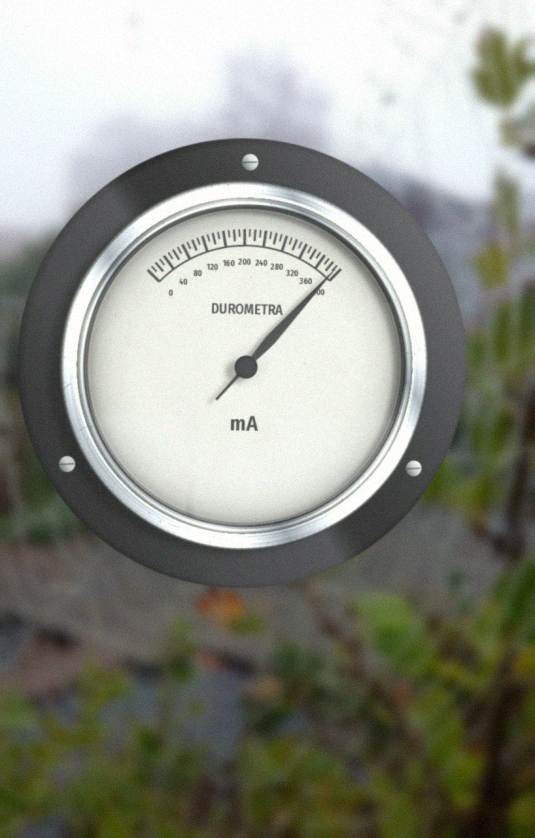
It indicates 390; mA
